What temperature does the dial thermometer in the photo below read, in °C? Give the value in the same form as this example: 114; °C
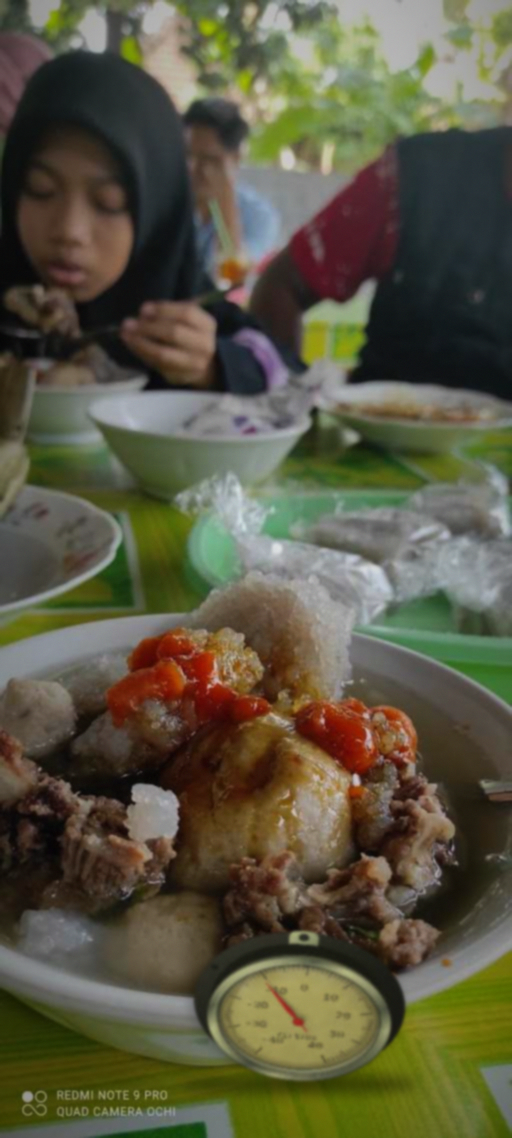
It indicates -10; °C
